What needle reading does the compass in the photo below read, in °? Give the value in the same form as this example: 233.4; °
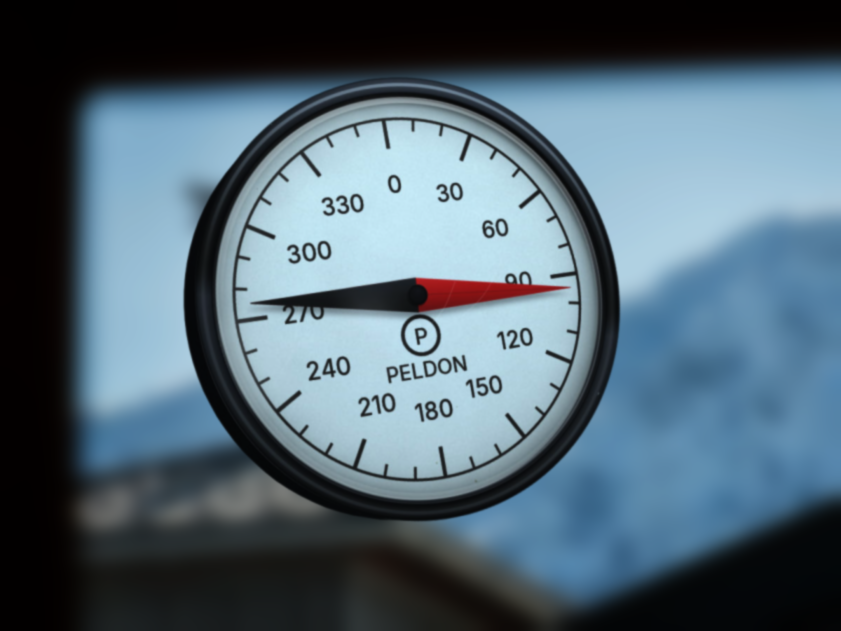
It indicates 95; °
